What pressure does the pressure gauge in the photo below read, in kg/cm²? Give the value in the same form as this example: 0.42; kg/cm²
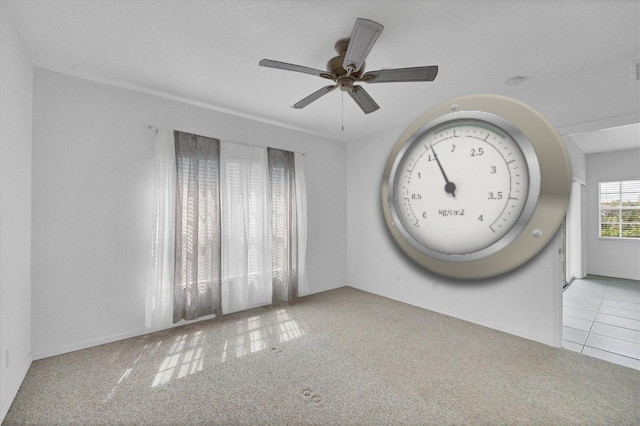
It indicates 1.6; kg/cm²
